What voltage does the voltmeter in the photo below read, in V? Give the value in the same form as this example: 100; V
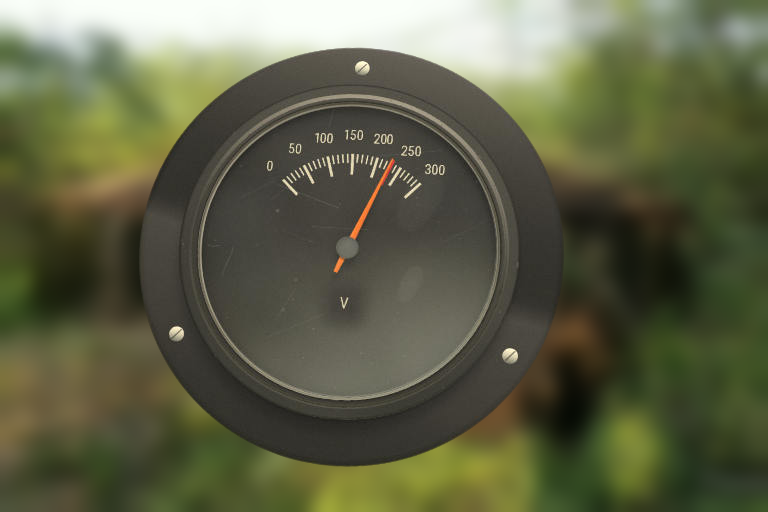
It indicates 230; V
